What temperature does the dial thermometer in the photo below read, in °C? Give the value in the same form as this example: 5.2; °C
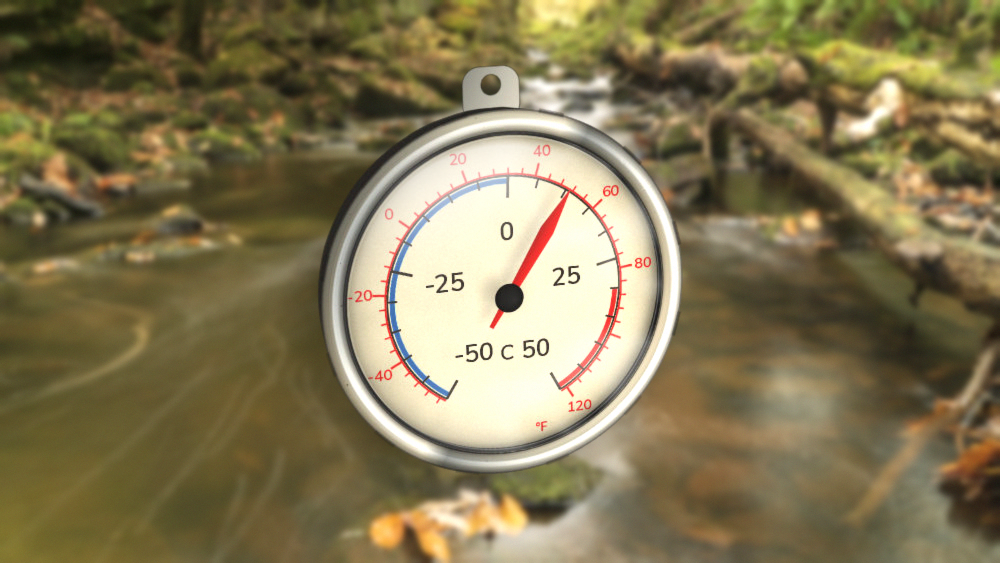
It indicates 10; °C
